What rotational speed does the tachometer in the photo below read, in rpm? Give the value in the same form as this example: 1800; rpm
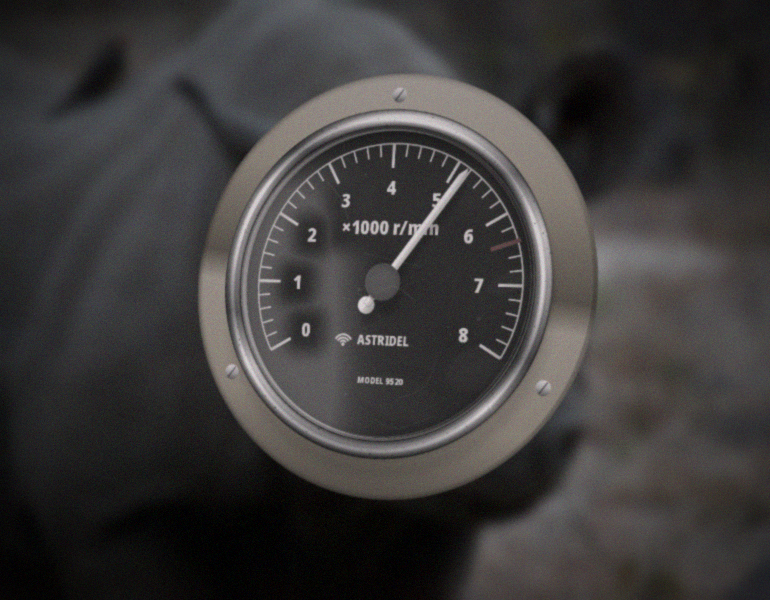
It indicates 5200; rpm
